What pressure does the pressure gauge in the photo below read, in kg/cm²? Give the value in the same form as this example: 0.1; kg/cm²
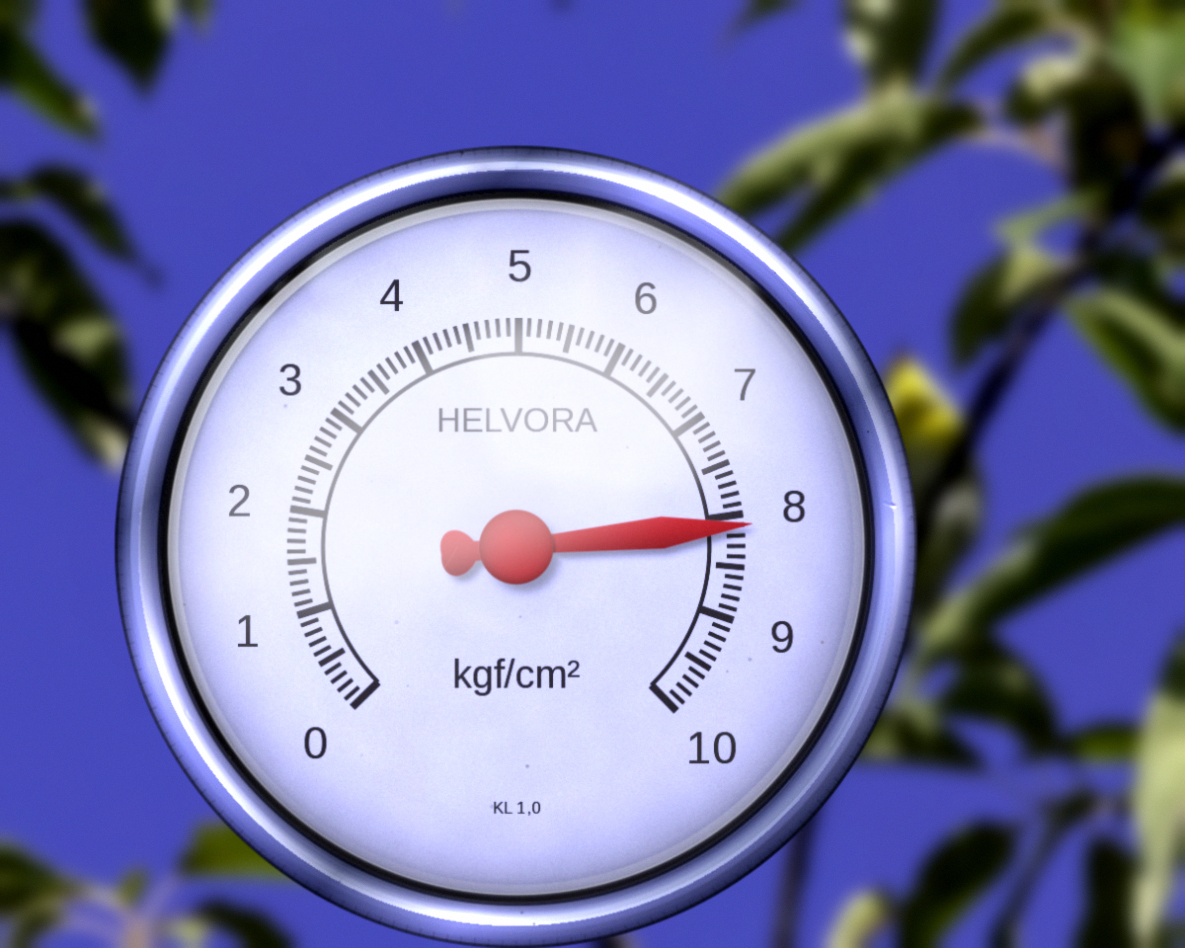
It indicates 8.1; kg/cm²
